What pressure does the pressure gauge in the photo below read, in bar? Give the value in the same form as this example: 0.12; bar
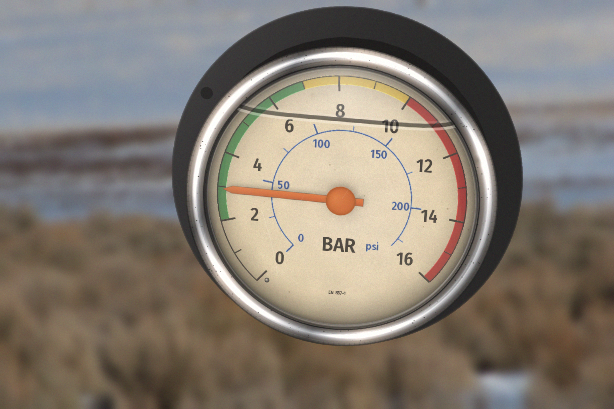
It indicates 3; bar
